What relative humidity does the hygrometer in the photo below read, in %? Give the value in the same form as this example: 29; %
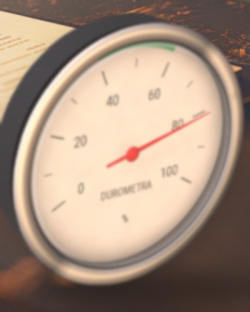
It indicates 80; %
